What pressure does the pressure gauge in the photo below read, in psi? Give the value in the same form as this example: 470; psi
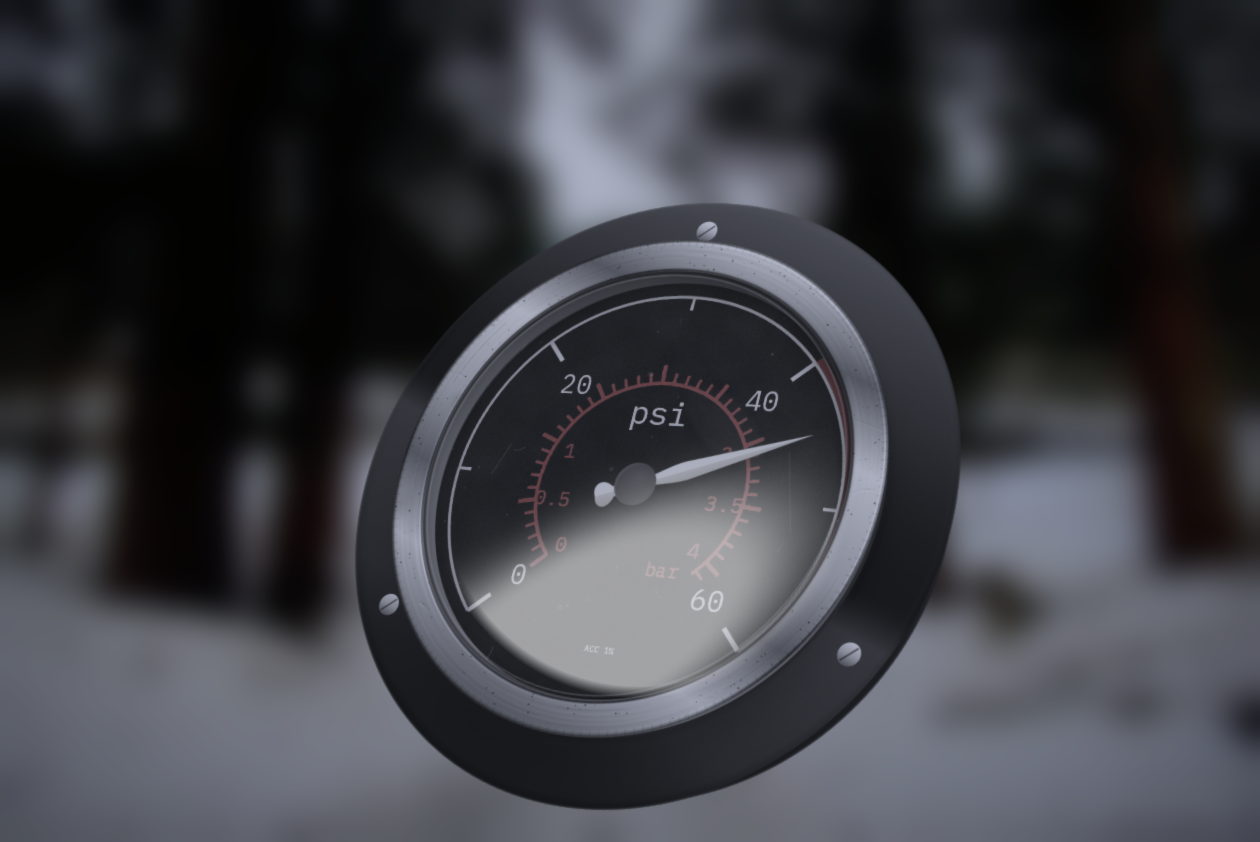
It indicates 45; psi
